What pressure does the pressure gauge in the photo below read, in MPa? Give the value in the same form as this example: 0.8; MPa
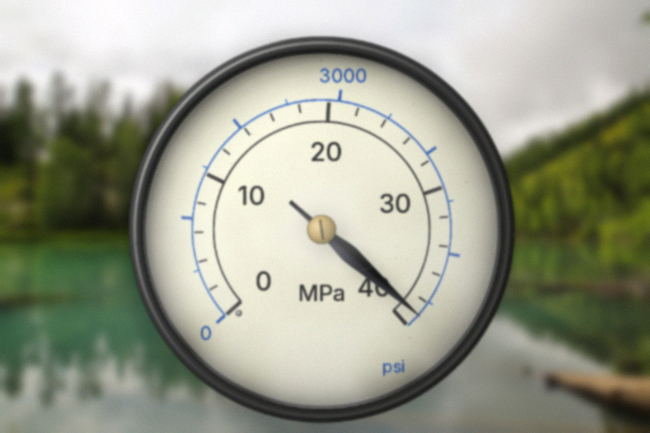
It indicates 39; MPa
